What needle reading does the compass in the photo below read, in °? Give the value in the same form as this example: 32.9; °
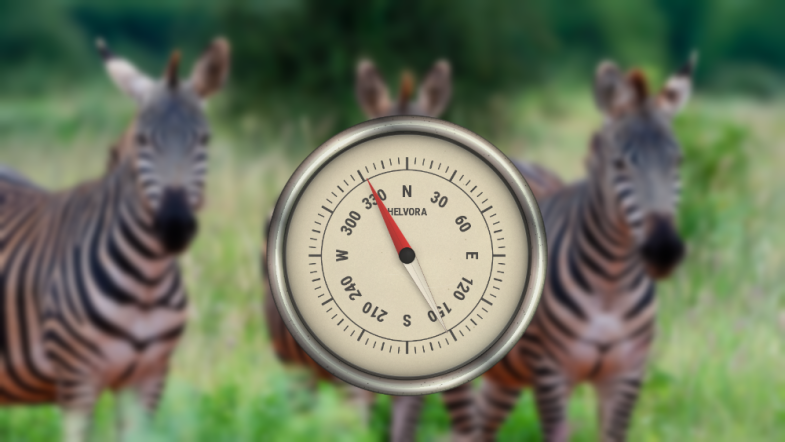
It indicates 332.5; °
